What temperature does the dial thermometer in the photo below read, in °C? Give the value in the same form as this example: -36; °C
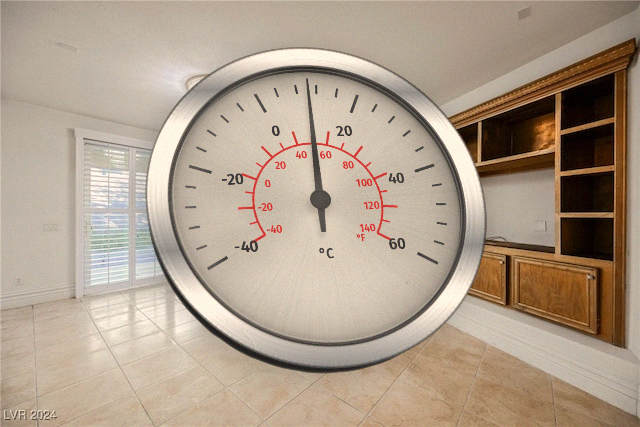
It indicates 10; °C
